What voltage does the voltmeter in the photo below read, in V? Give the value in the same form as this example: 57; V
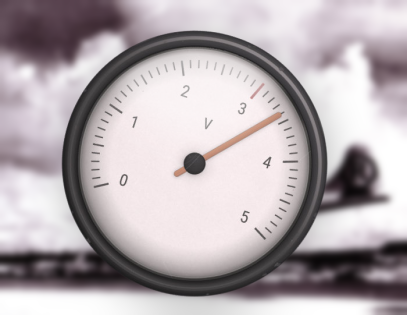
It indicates 3.4; V
